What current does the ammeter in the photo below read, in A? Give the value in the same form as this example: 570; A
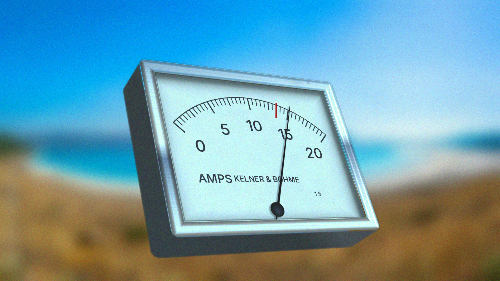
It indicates 15; A
